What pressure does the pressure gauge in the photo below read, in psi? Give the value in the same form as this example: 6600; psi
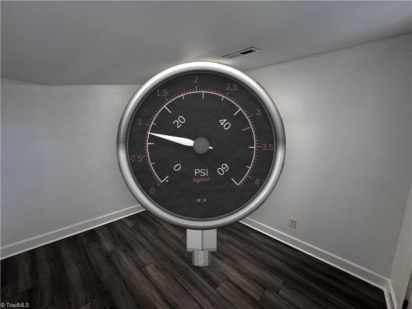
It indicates 12.5; psi
